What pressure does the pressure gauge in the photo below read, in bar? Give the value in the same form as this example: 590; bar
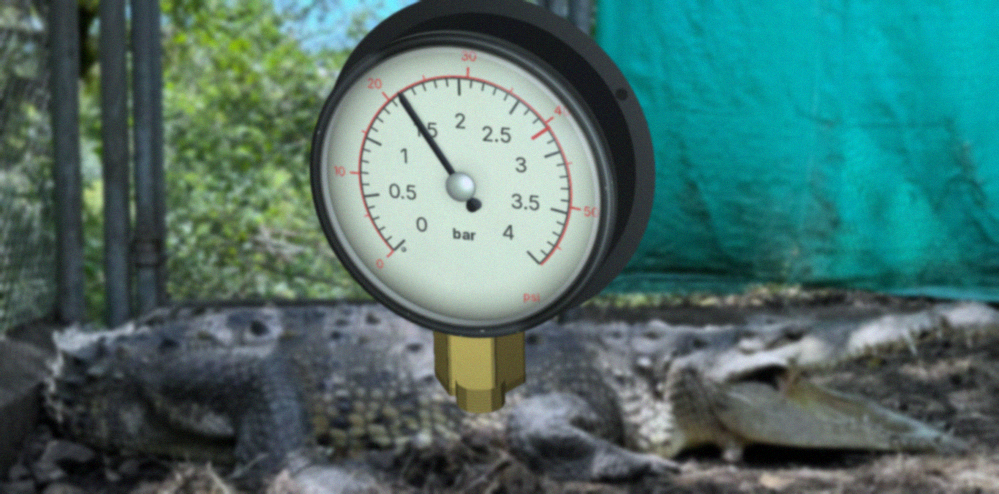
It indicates 1.5; bar
